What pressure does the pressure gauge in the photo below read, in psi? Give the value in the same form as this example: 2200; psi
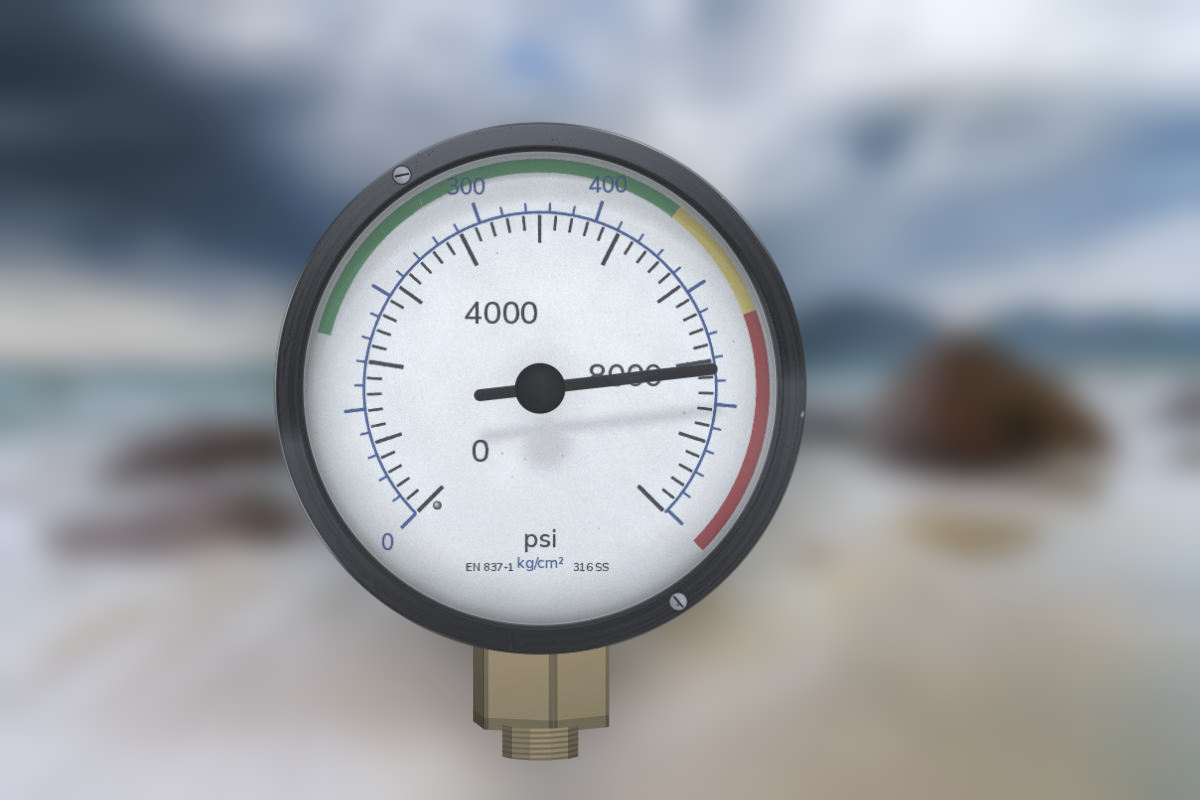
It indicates 8100; psi
